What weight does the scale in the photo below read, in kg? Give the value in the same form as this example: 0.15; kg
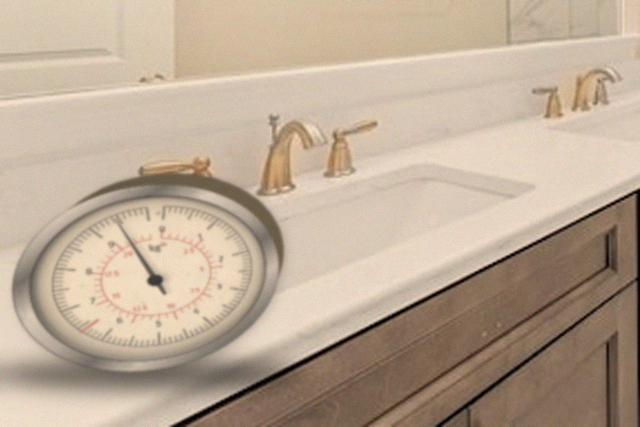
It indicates 9.5; kg
